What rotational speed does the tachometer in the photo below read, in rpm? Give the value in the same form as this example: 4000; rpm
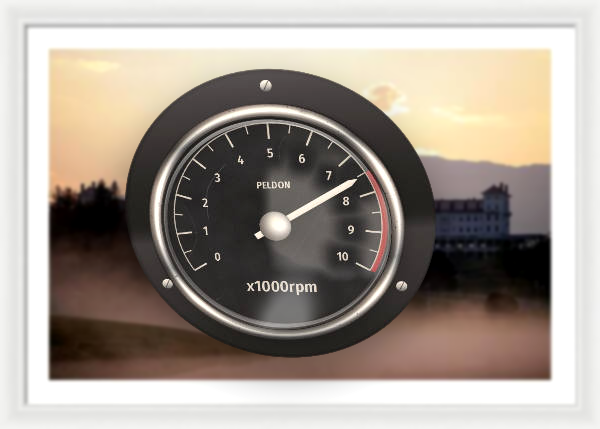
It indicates 7500; rpm
